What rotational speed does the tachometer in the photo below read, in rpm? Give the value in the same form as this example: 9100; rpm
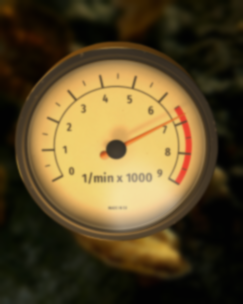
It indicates 6750; rpm
